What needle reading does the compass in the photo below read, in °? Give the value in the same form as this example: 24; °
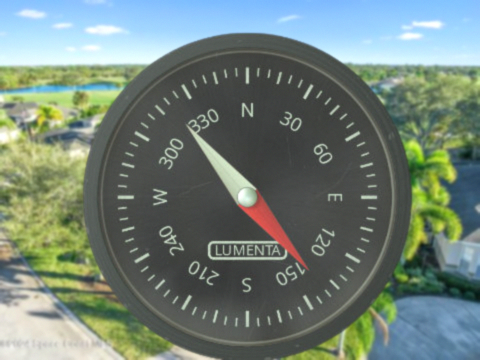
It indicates 140; °
